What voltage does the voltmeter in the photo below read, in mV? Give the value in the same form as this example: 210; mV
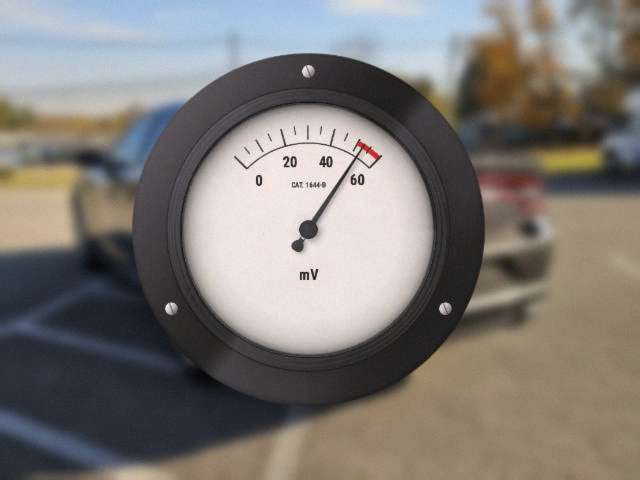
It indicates 52.5; mV
